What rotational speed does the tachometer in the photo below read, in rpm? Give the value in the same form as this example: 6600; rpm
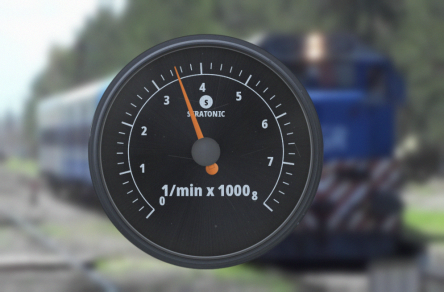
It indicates 3500; rpm
